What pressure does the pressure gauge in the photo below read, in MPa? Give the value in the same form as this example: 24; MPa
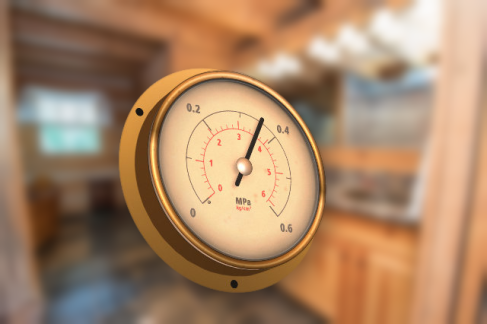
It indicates 0.35; MPa
